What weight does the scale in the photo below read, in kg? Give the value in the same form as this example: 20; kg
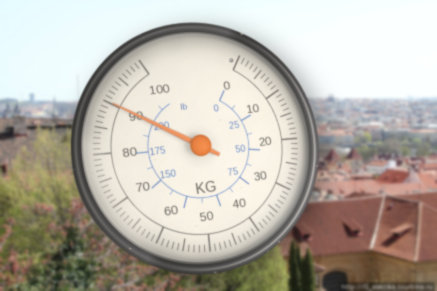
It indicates 90; kg
